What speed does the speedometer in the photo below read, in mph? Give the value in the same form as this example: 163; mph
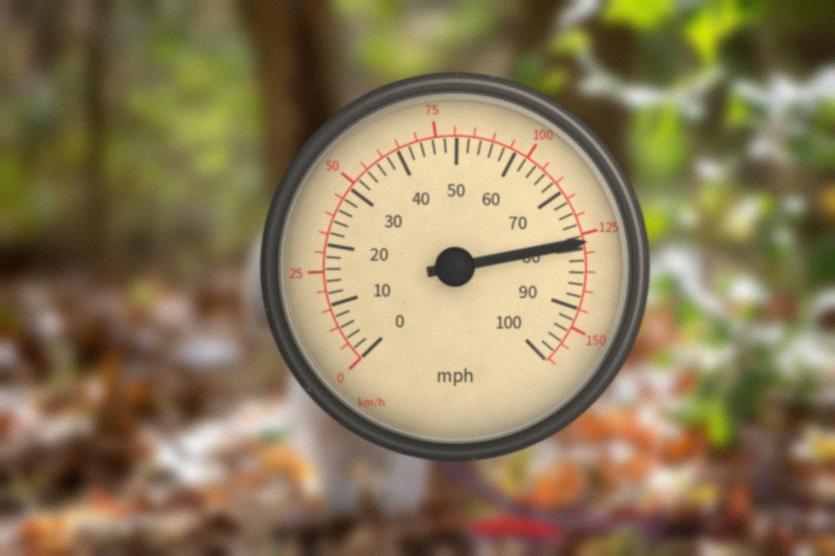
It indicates 79; mph
